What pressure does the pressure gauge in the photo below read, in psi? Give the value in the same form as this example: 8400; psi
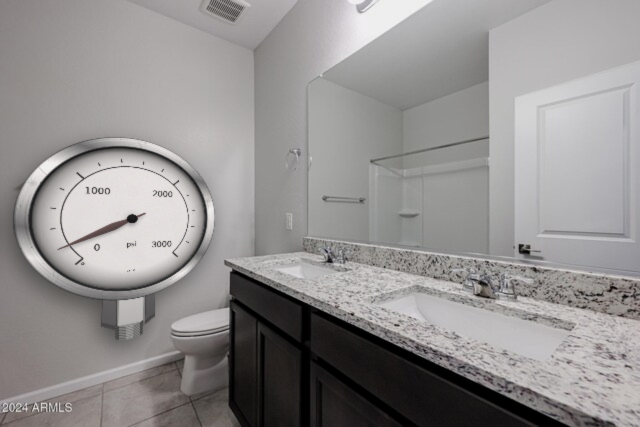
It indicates 200; psi
